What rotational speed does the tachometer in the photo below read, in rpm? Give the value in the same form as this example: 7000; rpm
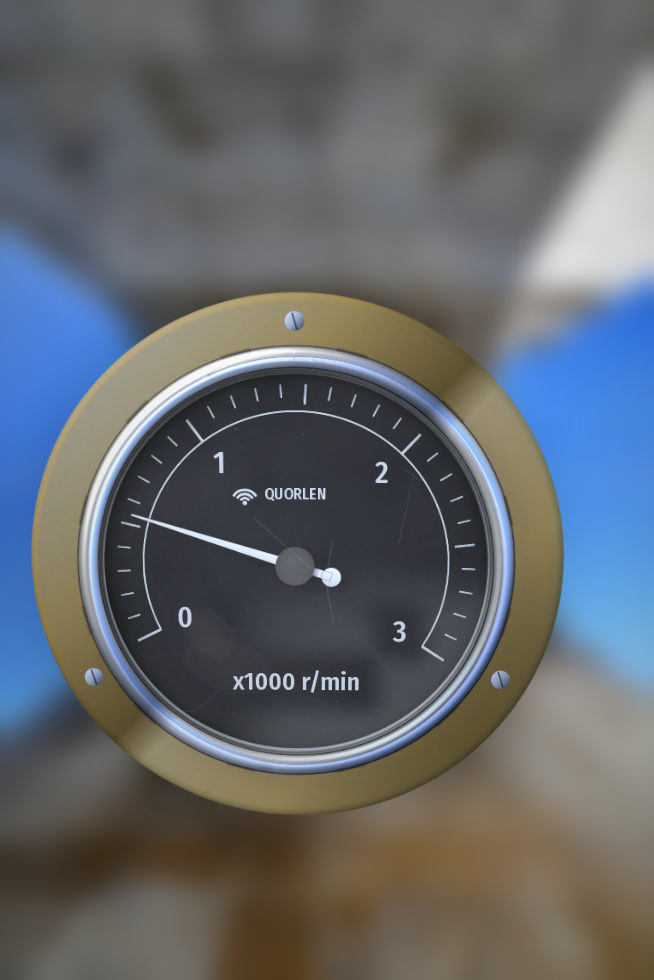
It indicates 550; rpm
